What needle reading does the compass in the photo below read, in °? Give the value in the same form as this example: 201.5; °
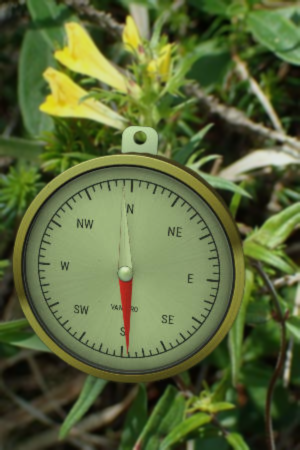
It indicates 175; °
